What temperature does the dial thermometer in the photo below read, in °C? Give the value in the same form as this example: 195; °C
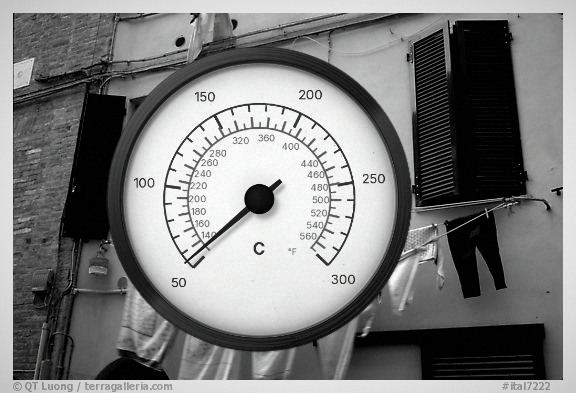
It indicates 55; °C
